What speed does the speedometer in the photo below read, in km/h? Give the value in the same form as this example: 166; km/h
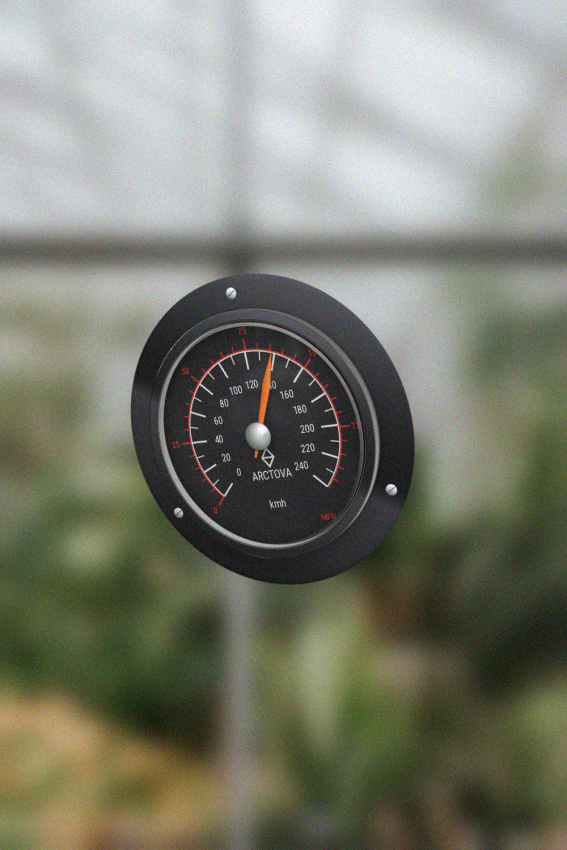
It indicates 140; km/h
